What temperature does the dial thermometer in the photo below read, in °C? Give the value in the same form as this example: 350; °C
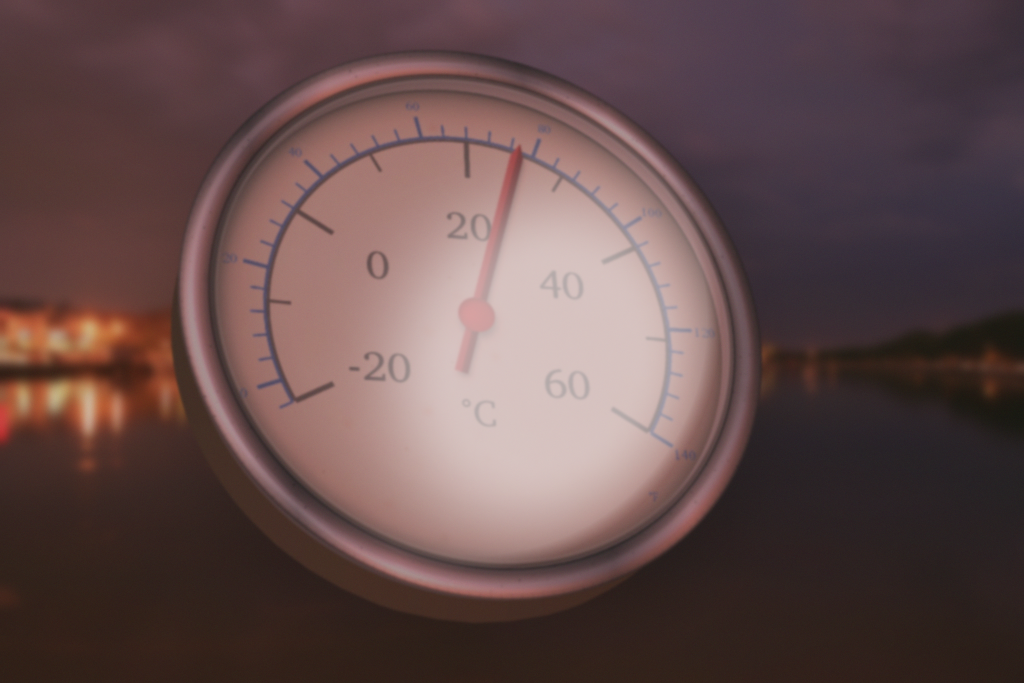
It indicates 25; °C
